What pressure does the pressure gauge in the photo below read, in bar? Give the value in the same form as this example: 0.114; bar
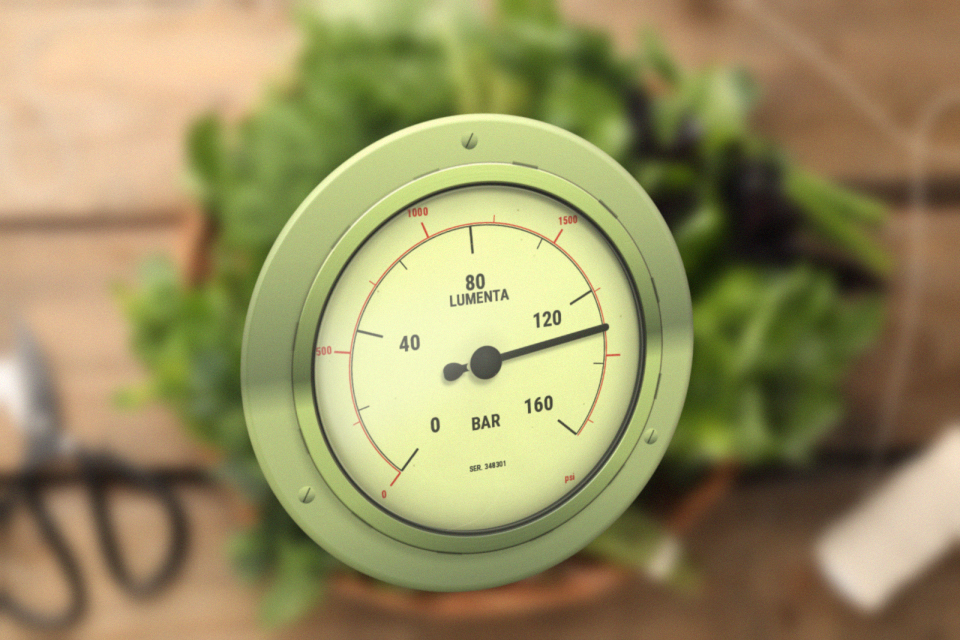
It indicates 130; bar
